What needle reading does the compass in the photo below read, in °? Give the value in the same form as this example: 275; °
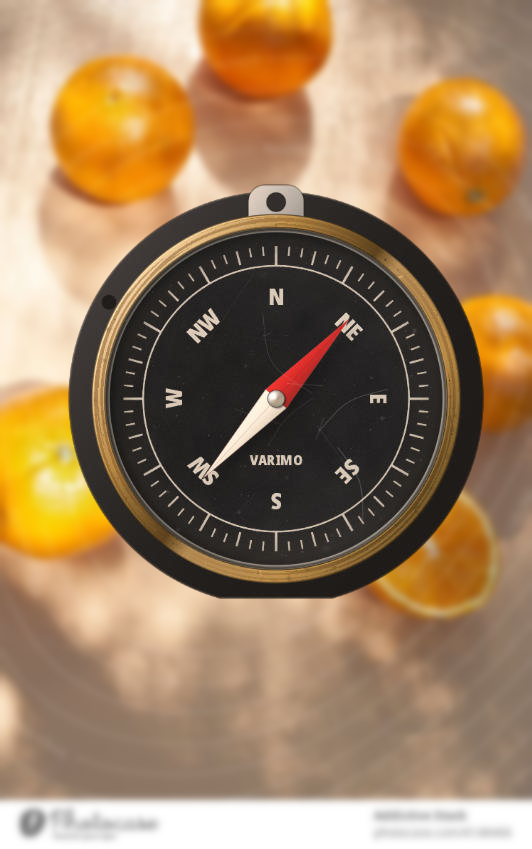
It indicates 42.5; °
